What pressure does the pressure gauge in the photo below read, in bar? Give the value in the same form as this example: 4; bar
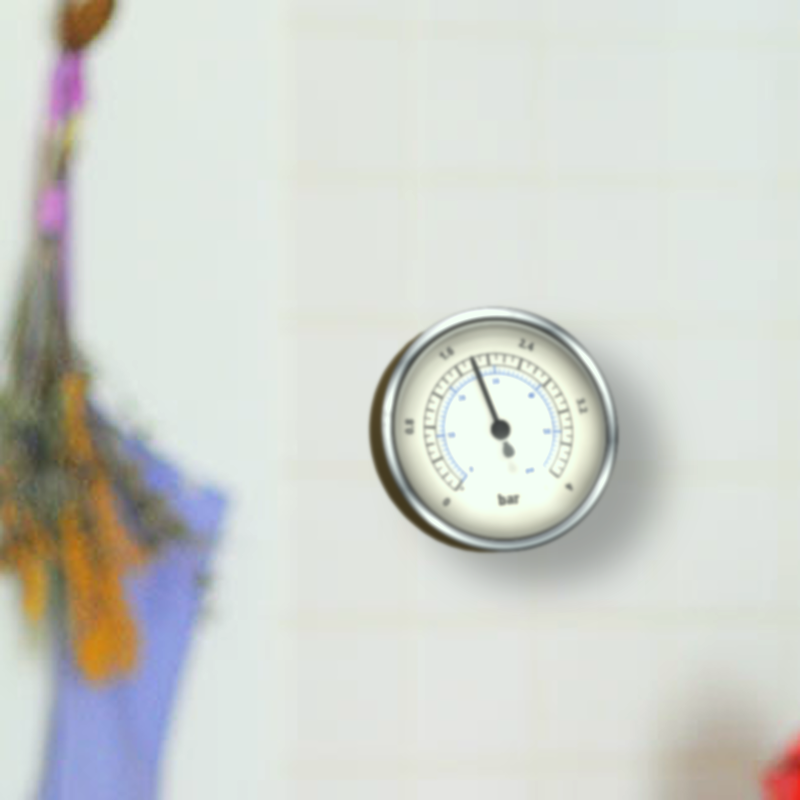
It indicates 1.8; bar
